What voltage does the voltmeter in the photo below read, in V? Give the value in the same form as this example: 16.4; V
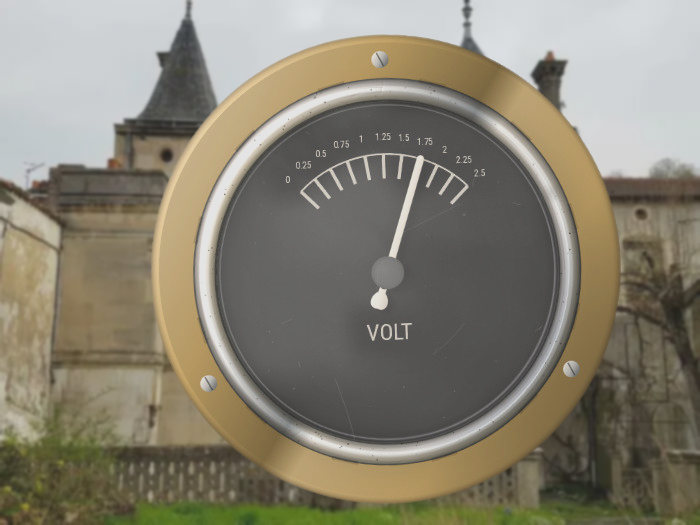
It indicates 1.75; V
